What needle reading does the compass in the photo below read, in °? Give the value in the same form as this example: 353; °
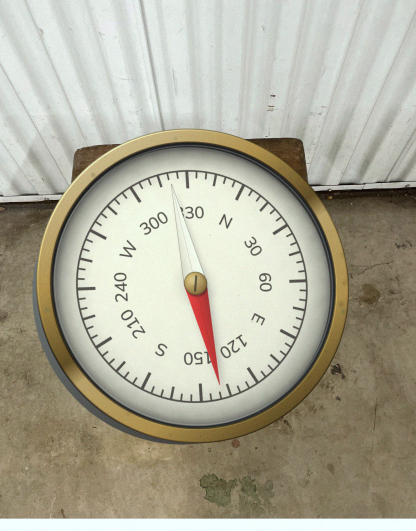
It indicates 140; °
